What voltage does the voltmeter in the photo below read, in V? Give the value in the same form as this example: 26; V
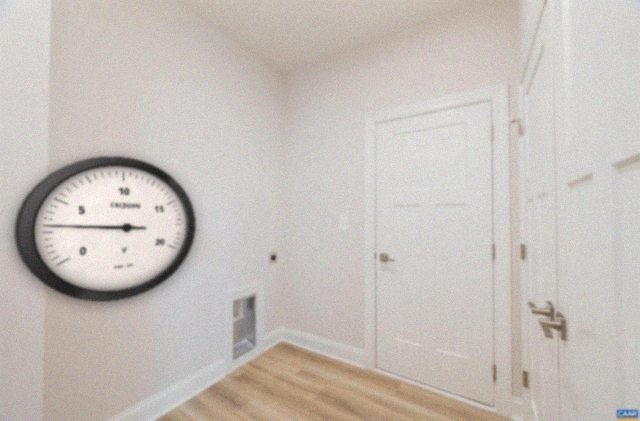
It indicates 3; V
